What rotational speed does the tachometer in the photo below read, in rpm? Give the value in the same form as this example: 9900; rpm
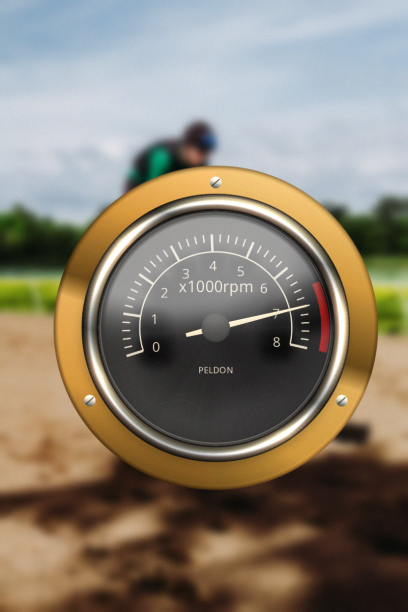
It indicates 7000; rpm
